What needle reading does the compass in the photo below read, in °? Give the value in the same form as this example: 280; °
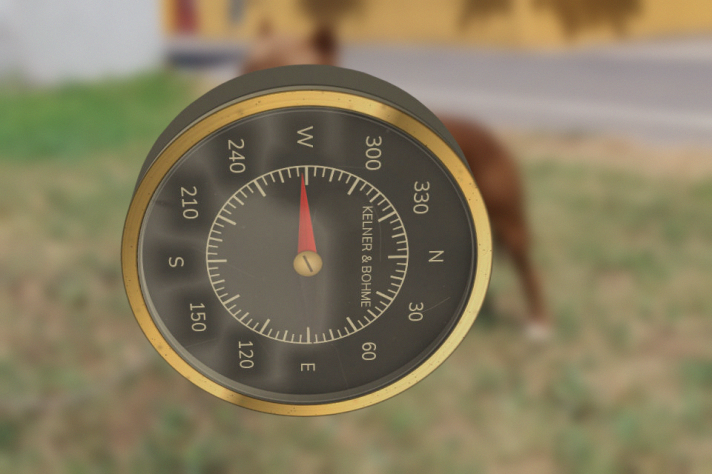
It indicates 267.5; °
